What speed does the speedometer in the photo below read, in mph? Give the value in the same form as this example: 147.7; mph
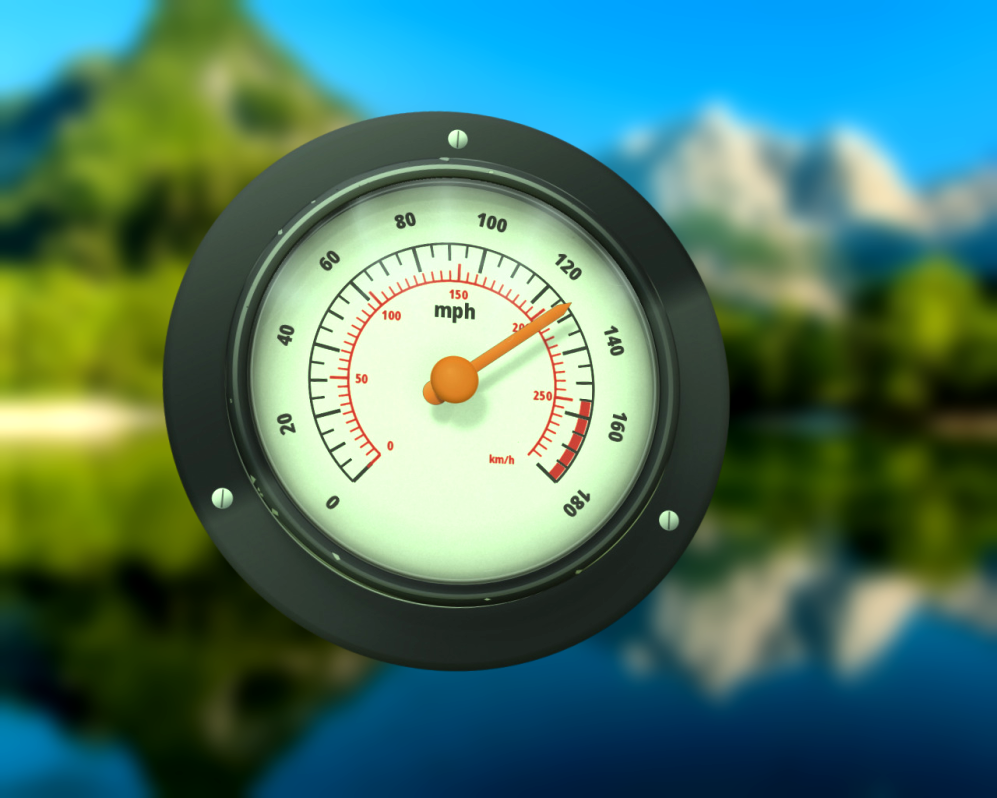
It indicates 127.5; mph
